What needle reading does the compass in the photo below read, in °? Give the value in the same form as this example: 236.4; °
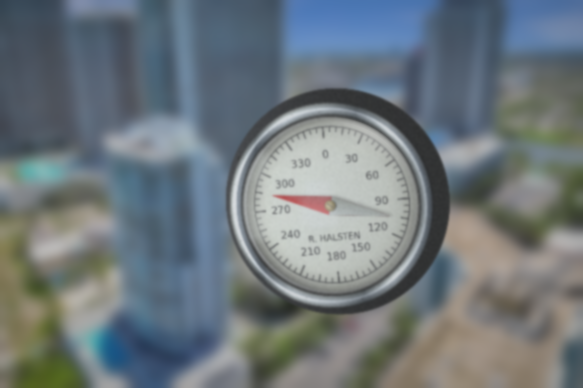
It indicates 285; °
